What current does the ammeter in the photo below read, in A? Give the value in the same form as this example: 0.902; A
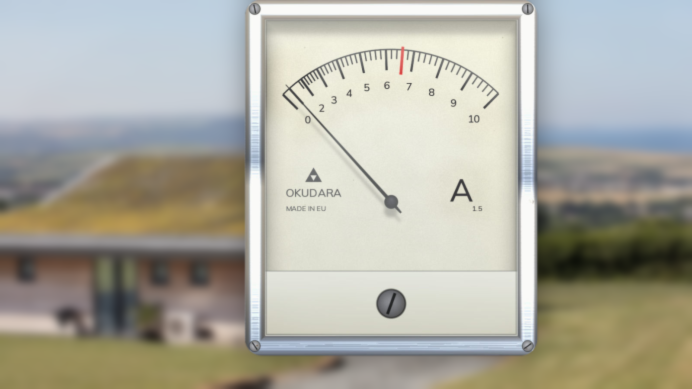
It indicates 1; A
